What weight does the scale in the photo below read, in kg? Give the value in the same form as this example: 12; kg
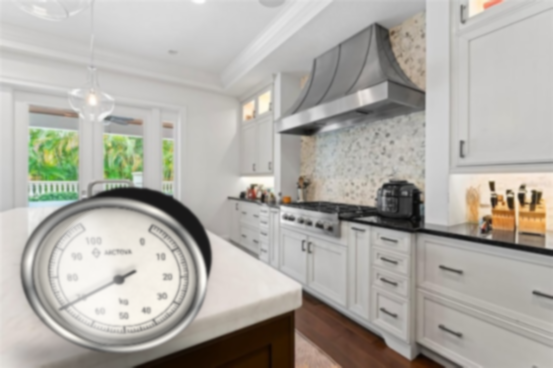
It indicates 70; kg
